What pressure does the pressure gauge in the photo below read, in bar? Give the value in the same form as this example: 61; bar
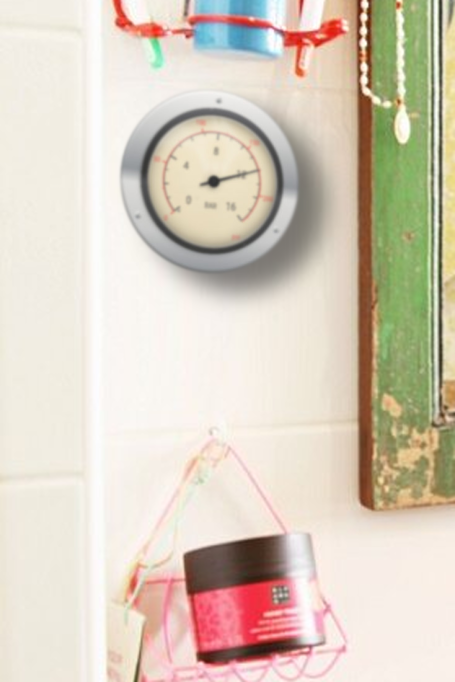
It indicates 12; bar
